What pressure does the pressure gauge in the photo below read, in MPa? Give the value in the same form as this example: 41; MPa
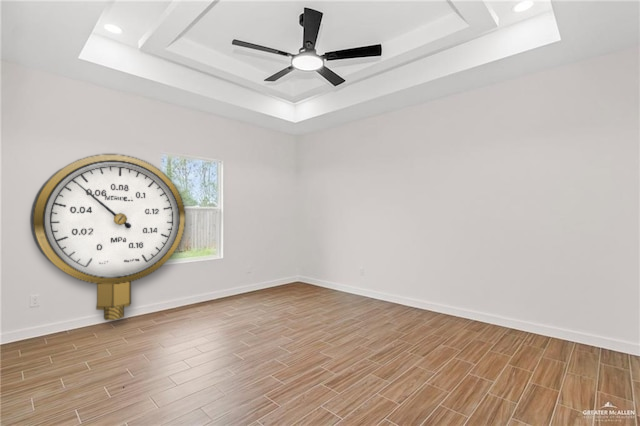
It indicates 0.055; MPa
